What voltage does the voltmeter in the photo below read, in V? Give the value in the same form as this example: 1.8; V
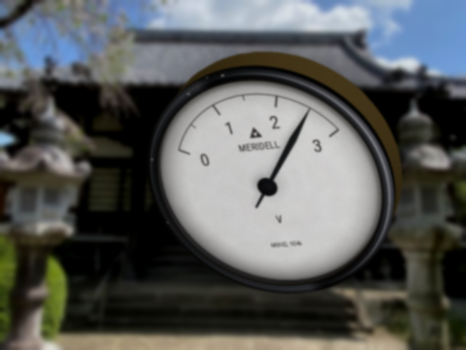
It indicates 2.5; V
